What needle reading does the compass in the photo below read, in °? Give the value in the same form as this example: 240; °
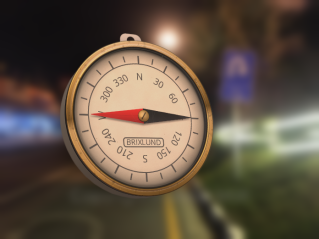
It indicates 270; °
